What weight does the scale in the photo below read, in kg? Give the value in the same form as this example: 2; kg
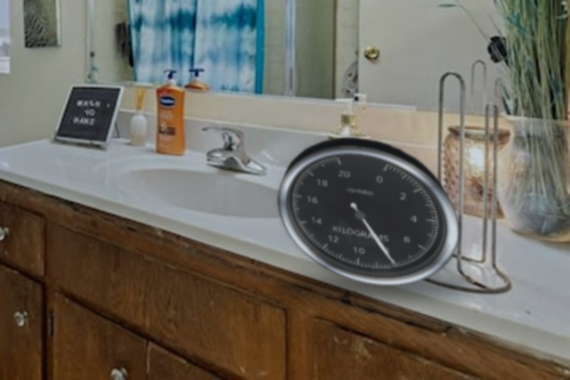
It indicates 8; kg
